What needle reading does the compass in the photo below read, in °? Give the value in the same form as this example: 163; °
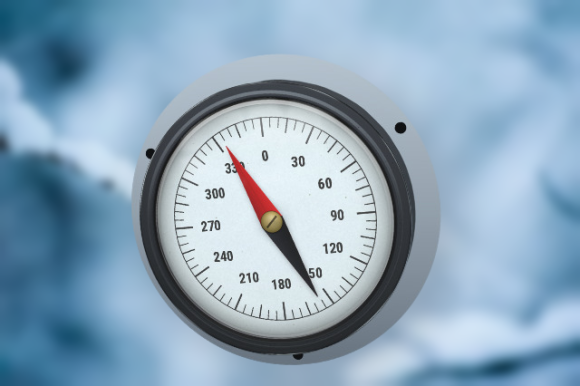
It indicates 335; °
